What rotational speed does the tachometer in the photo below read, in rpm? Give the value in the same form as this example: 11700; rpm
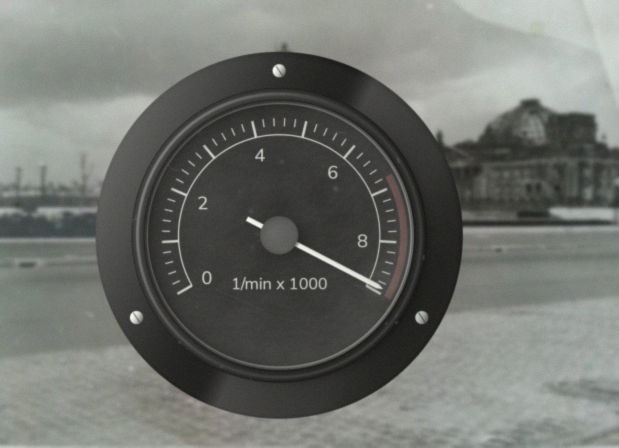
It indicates 8900; rpm
